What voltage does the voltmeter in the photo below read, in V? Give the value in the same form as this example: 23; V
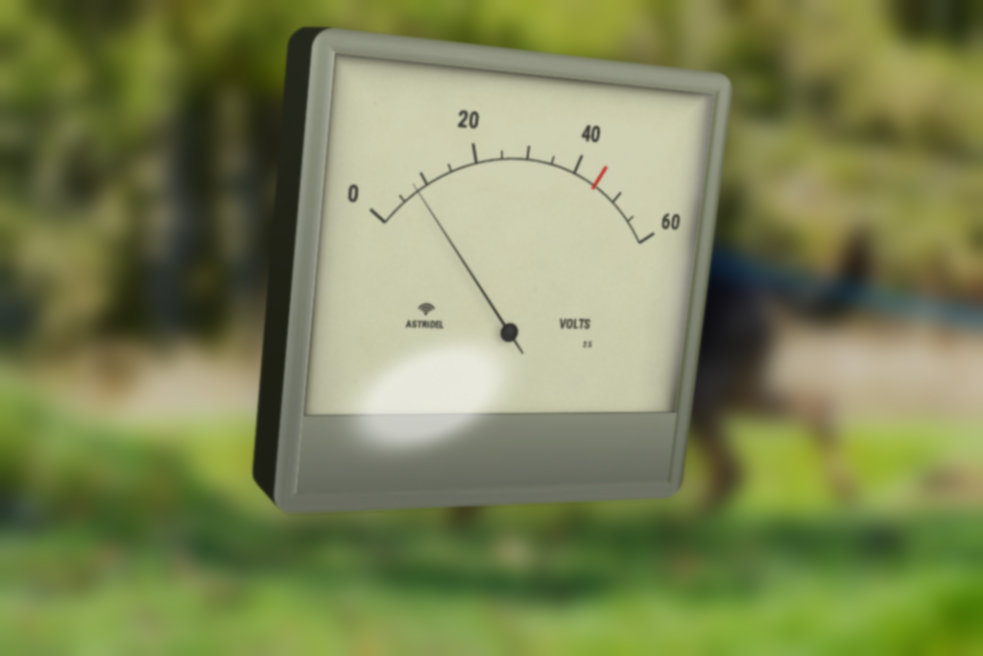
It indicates 7.5; V
